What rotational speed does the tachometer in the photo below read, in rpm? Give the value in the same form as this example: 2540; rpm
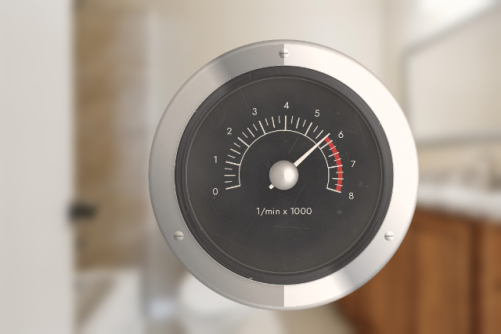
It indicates 5750; rpm
